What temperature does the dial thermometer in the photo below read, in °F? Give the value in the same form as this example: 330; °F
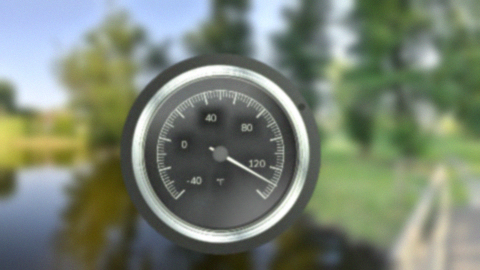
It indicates 130; °F
